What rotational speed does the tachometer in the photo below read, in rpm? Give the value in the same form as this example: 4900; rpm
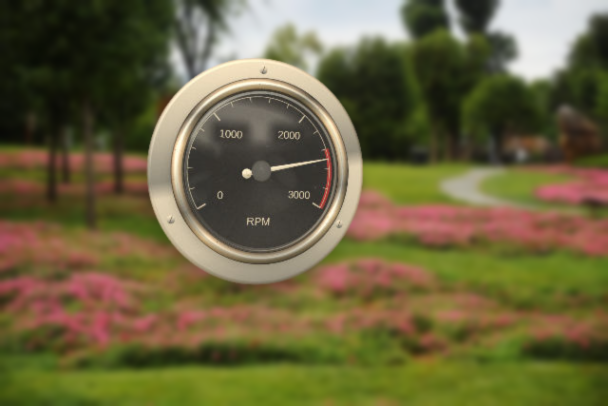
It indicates 2500; rpm
